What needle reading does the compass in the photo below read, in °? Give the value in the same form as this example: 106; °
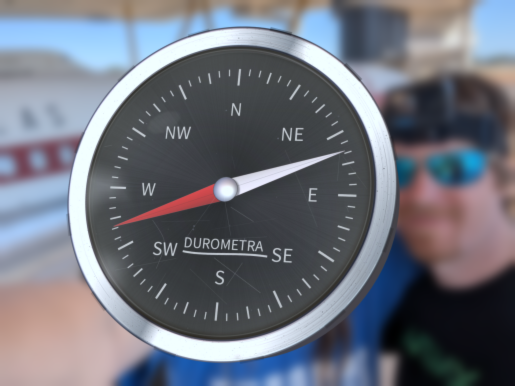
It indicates 250; °
